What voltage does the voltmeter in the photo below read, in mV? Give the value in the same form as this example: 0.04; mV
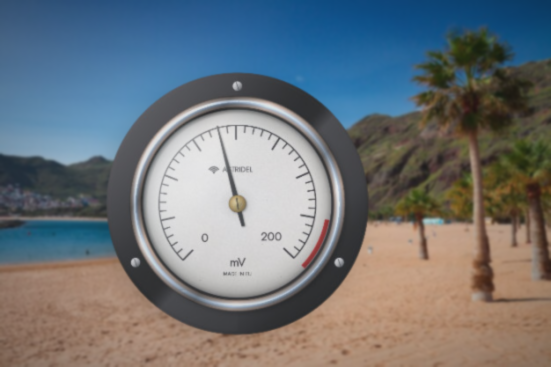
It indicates 90; mV
